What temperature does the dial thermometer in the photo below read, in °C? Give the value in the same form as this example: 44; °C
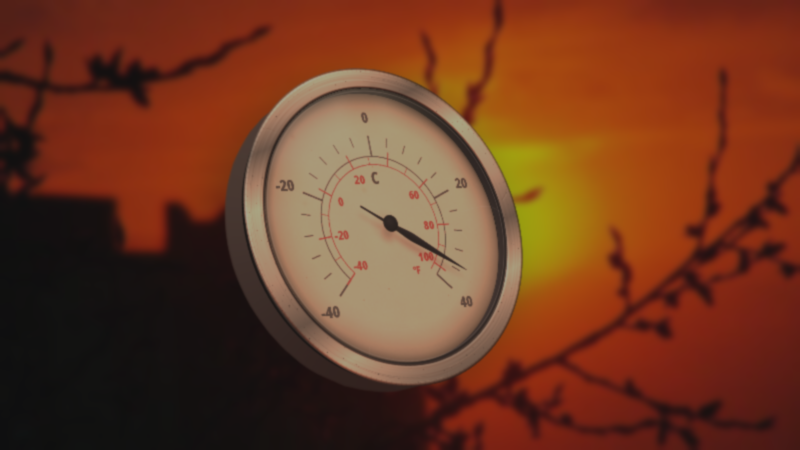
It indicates 36; °C
